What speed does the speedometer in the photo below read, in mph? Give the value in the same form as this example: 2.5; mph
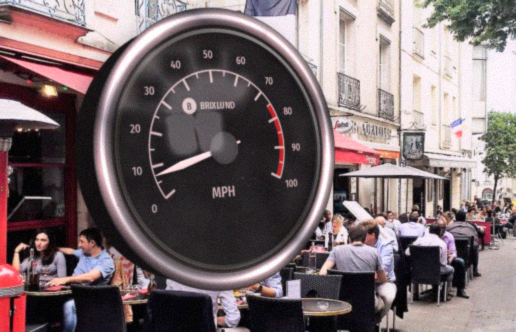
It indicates 7.5; mph
